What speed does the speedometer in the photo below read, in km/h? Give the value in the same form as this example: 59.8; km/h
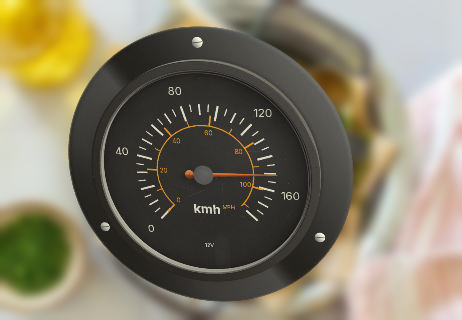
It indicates 150; km/h
